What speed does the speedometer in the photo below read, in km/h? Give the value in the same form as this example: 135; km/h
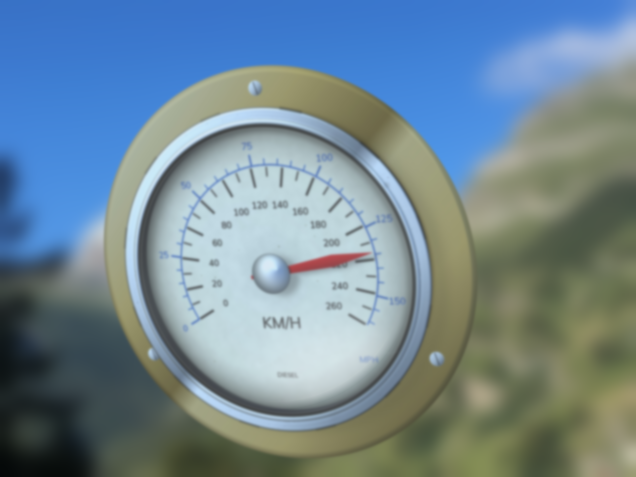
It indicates 215; km/h
